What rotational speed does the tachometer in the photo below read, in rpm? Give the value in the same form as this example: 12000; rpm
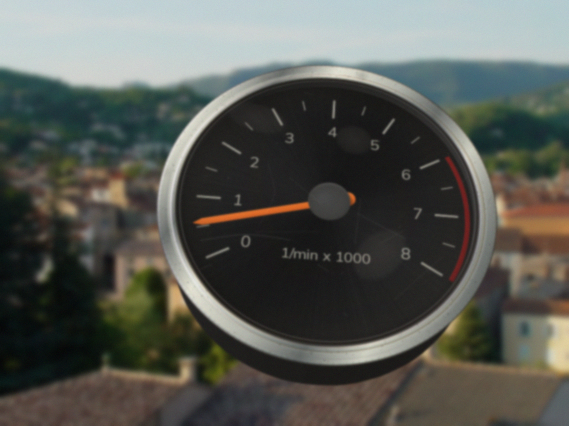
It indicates 500; rpm
